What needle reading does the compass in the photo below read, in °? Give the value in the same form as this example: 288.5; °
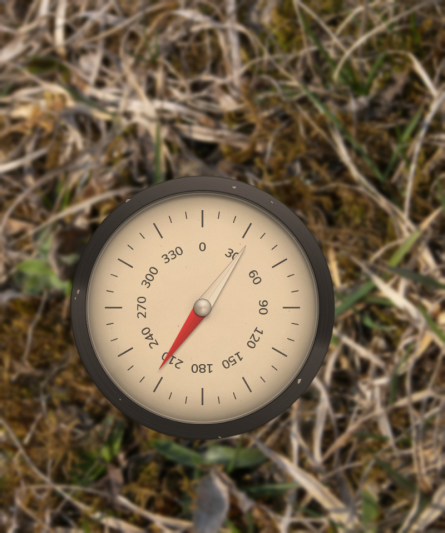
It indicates 215; °
